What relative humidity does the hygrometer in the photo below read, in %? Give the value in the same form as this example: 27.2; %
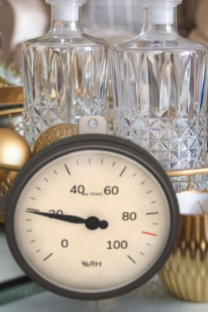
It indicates 20; %
